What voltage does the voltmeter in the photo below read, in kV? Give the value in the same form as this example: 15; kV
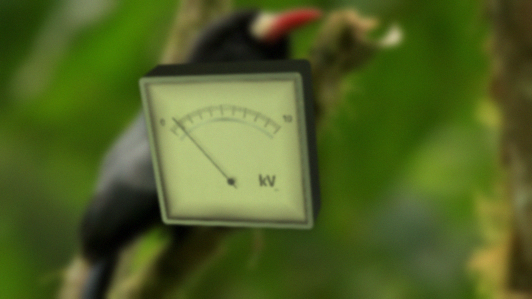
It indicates 1; kV
